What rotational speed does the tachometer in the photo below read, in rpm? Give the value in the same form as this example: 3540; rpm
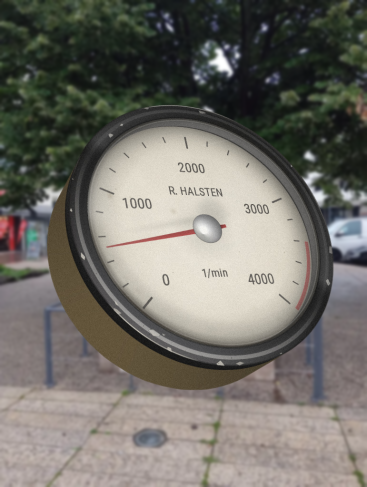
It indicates 500; rpm
